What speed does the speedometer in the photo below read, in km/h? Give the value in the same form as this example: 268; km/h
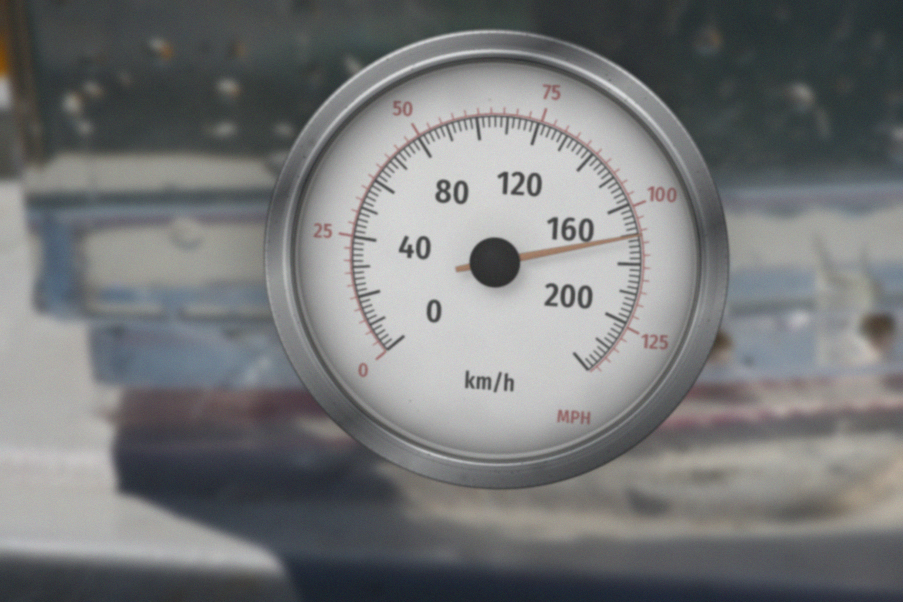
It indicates 170; km/h
